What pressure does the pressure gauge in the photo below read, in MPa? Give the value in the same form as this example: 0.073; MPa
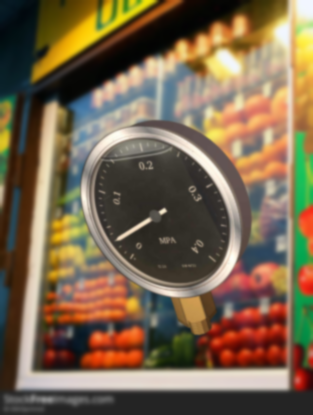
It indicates 0.03; MPa
